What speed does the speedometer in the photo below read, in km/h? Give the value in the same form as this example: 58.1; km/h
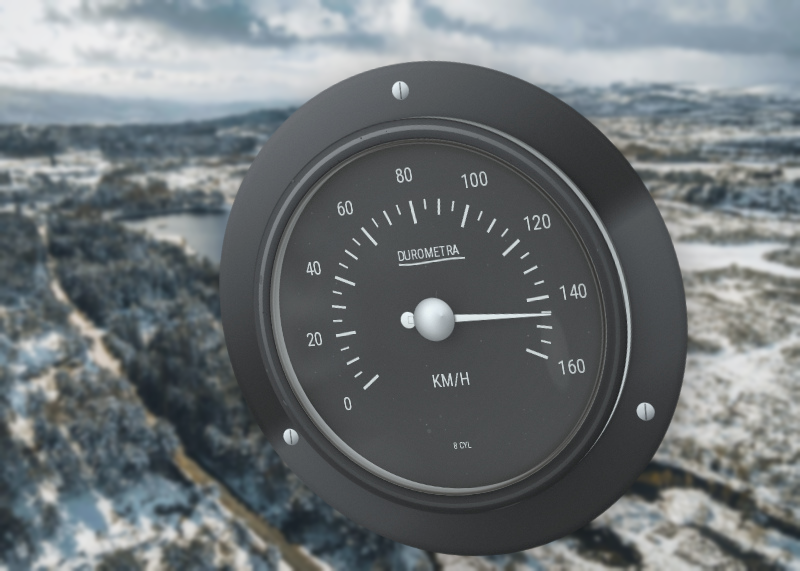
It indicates 145; km/h
